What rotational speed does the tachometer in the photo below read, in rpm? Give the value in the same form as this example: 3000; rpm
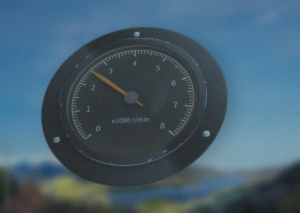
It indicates 2500; rpm
